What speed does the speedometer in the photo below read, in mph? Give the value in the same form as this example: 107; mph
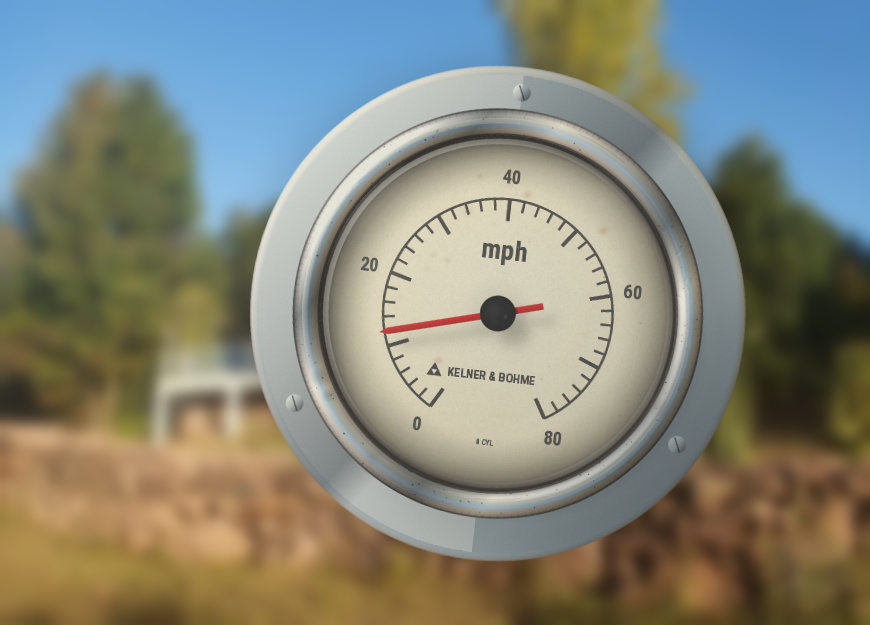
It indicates 12; mph
